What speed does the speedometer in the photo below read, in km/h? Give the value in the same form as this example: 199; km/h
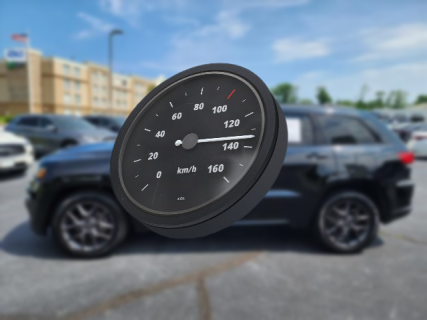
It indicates 135; km/h
